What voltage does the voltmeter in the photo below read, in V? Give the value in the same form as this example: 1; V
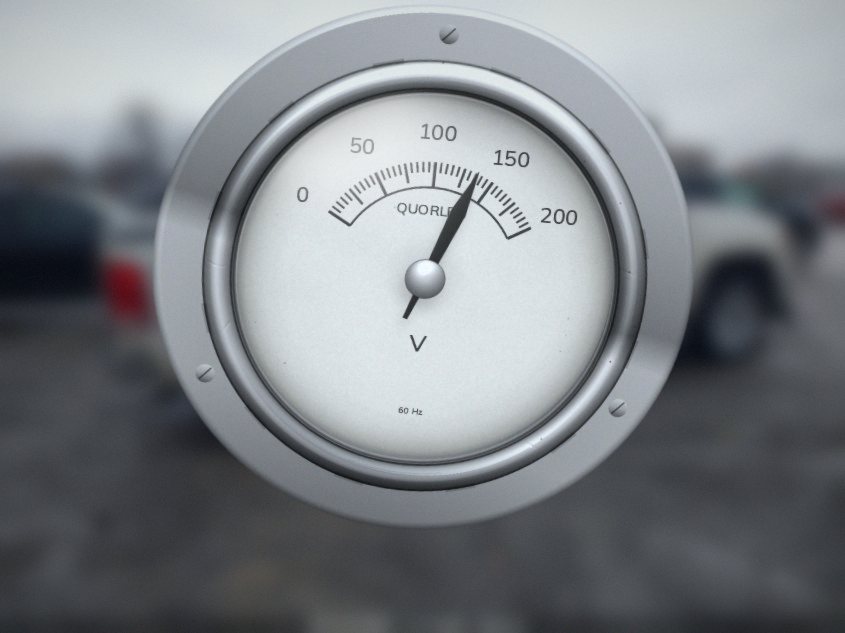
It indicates 135; V
